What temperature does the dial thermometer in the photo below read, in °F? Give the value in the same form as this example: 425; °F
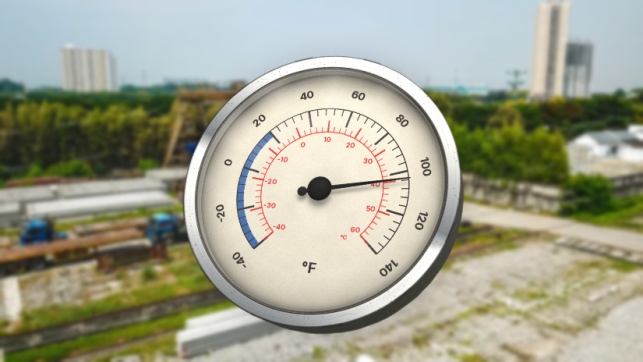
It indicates 104; °F
